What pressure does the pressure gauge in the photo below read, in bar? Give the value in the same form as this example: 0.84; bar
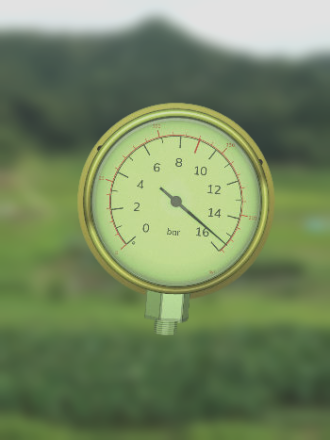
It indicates 15.5; bar
